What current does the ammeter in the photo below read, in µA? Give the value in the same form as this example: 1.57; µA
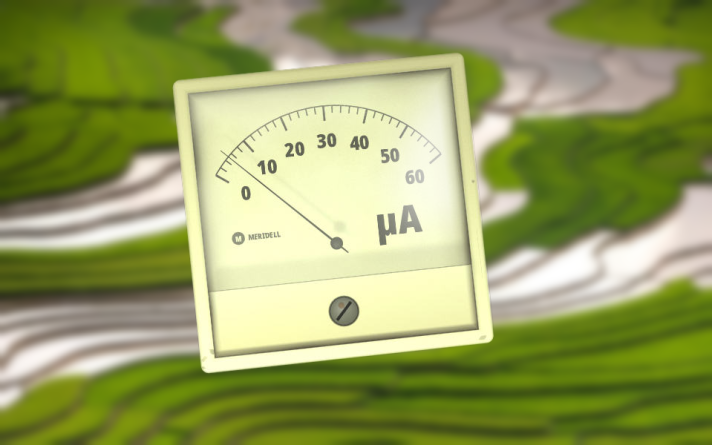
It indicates 5; µA
